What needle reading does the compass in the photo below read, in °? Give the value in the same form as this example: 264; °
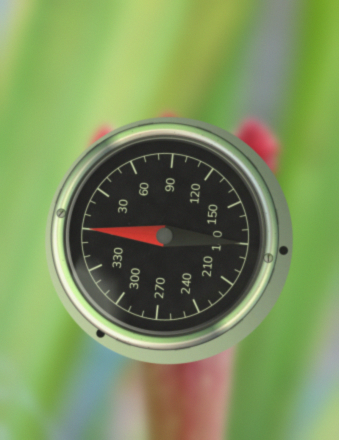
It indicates 0; °
